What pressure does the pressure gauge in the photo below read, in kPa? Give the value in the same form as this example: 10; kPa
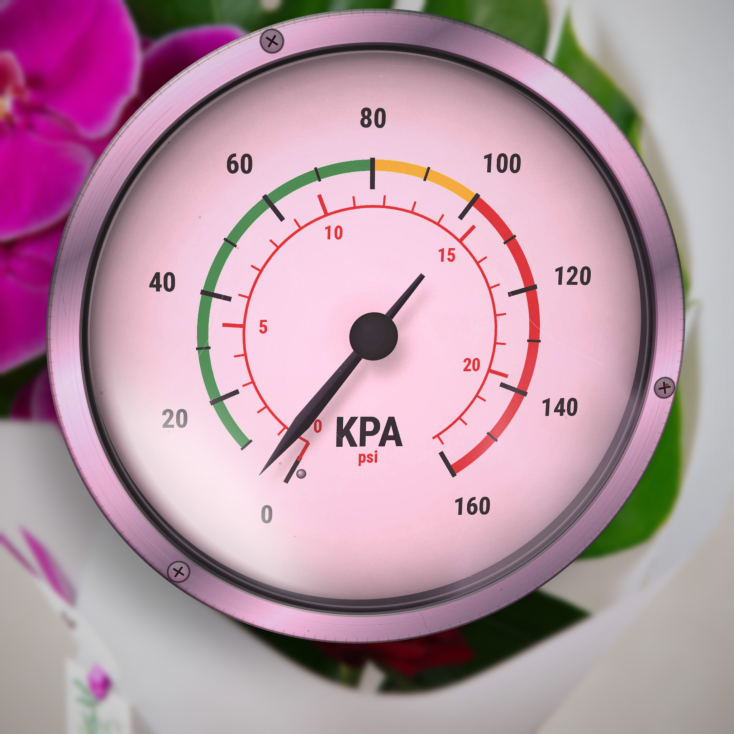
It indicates 5; kPa
